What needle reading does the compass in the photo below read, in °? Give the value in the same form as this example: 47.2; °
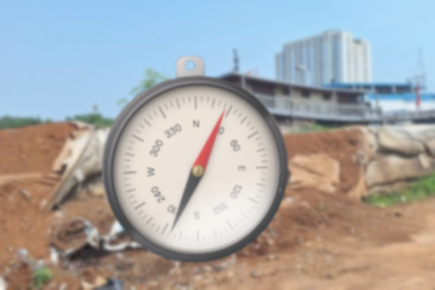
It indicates 25; °
